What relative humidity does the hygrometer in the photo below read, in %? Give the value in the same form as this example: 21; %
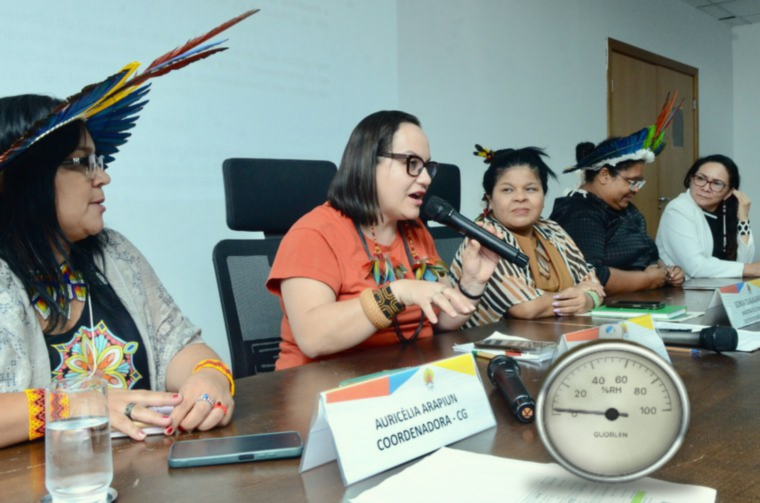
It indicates 4; %
